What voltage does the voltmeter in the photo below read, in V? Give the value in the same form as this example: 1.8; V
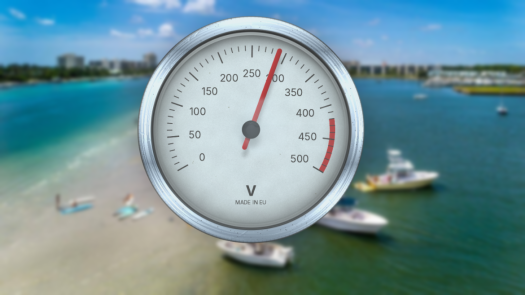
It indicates 290; V
